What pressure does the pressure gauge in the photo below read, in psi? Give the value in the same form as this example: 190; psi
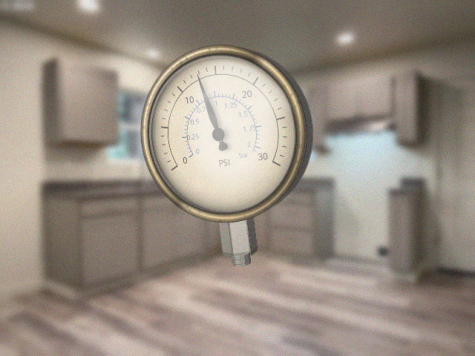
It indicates 13; psi
